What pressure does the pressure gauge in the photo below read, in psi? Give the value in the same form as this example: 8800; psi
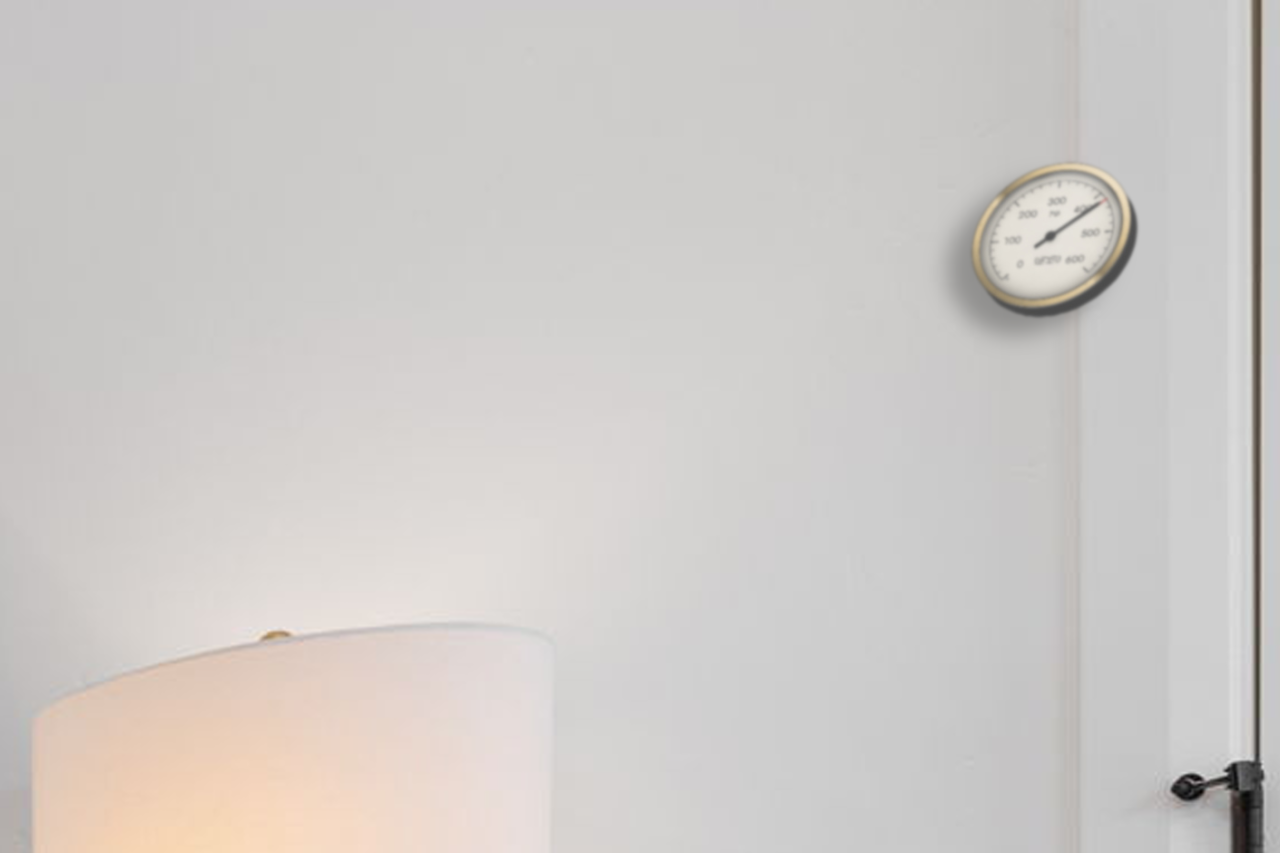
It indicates 420; psi
